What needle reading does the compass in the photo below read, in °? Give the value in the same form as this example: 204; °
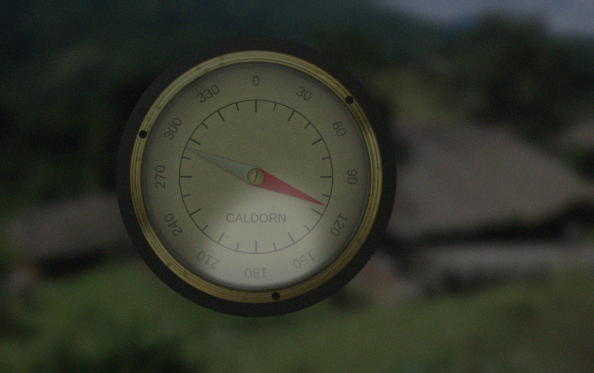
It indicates 112.5; °
